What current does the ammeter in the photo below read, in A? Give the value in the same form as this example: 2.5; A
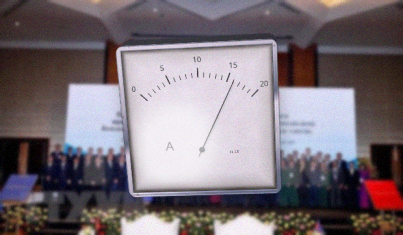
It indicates 16; A
